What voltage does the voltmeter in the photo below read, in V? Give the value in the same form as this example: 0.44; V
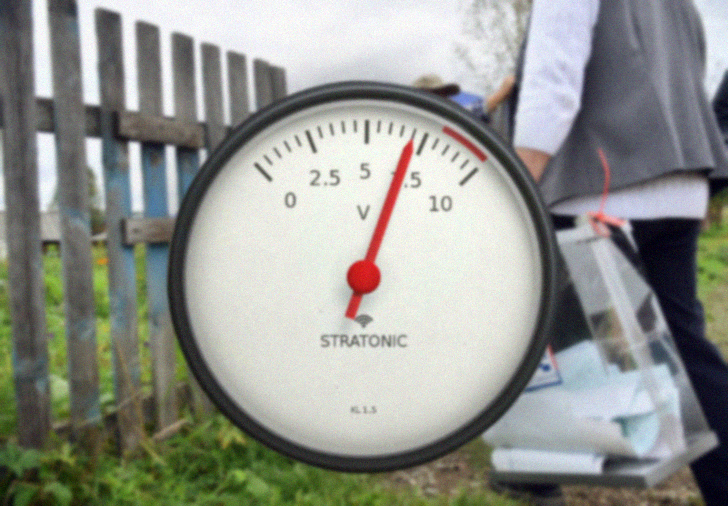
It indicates 7; V
